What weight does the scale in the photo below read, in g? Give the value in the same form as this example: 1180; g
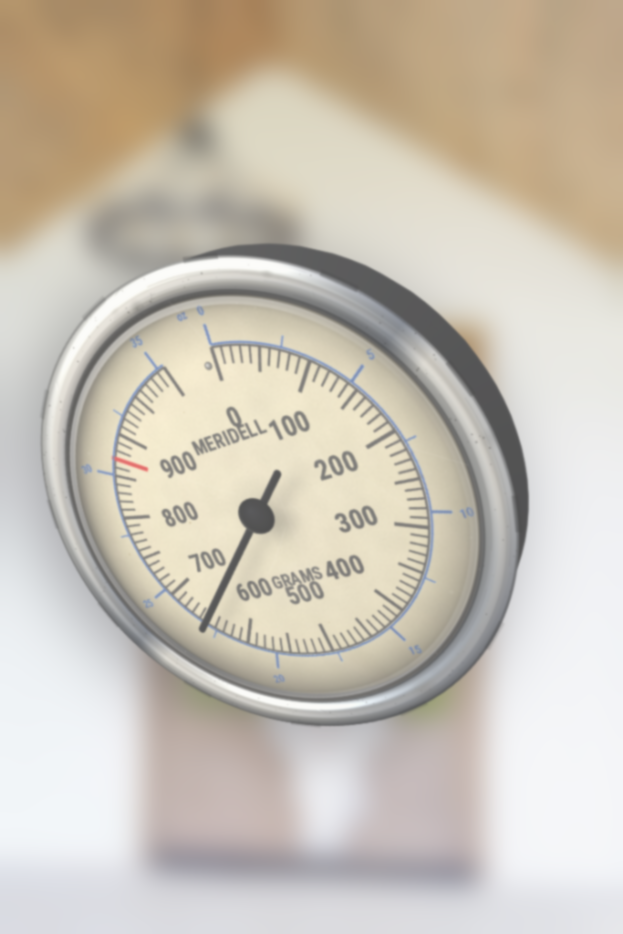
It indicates 650; g
